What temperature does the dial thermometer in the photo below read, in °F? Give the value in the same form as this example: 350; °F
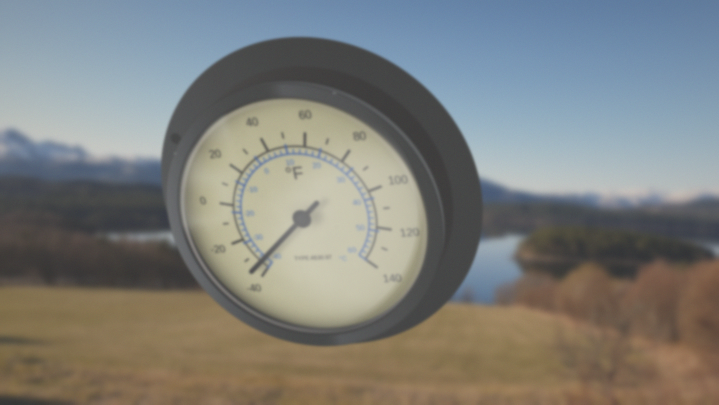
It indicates -35; °F
